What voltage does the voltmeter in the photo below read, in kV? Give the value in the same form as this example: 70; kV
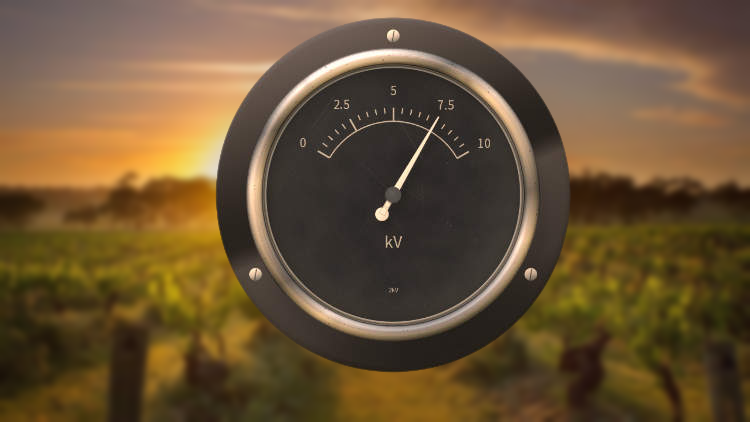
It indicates 7.5; kV
